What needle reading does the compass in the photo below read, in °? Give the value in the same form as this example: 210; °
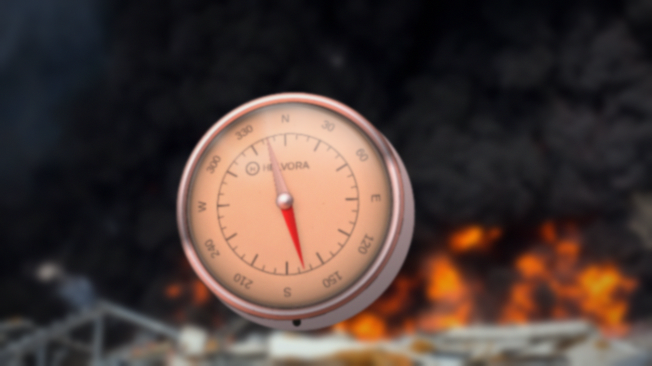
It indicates 165; °
